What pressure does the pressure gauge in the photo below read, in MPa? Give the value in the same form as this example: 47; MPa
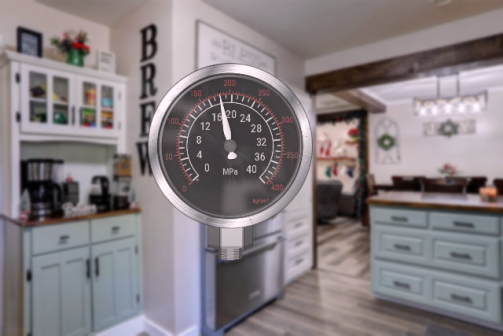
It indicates 18; MPa
